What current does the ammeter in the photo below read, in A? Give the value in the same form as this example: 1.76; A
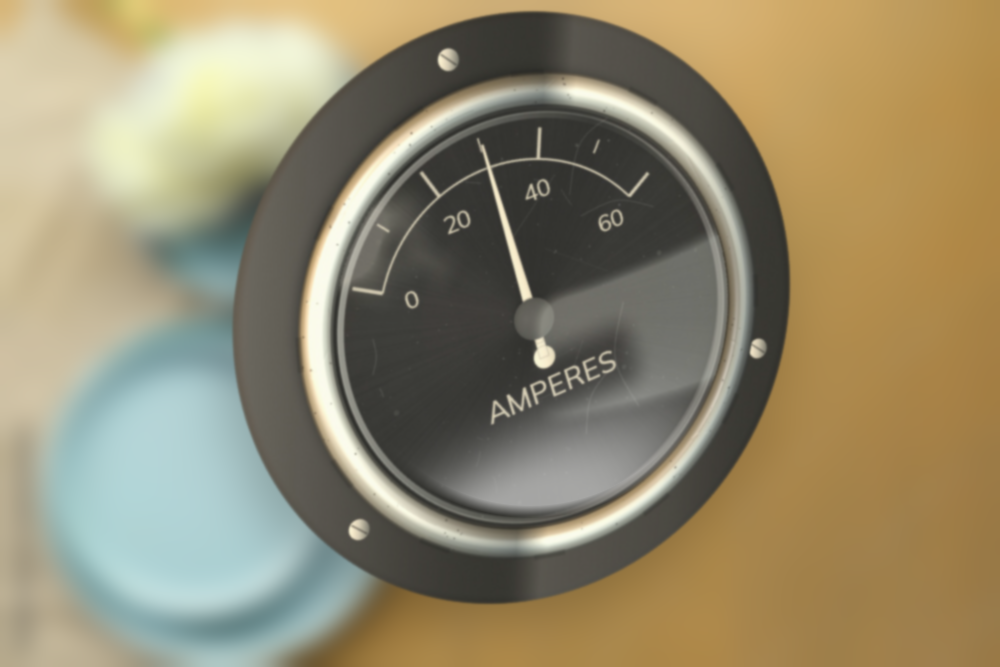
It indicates 30; A
